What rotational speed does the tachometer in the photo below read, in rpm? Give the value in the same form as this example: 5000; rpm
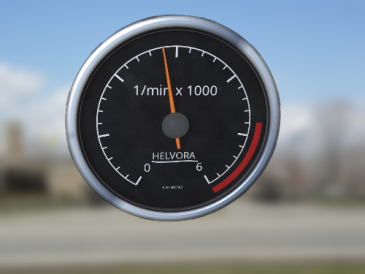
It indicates 2800; rpm
